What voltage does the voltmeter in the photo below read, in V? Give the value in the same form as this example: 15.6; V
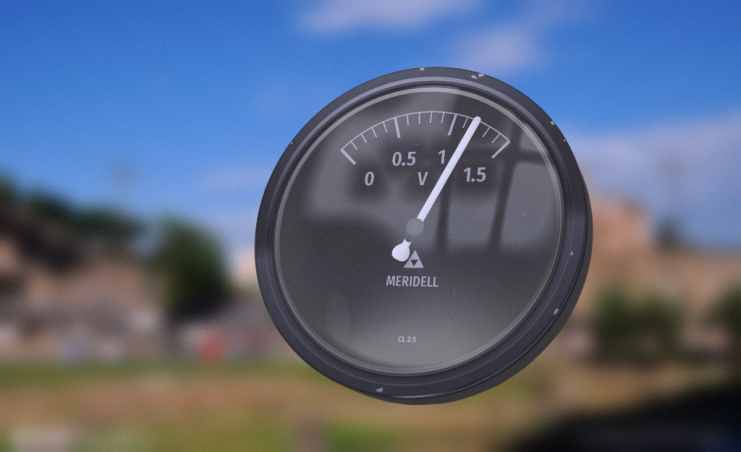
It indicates 1.2; V
